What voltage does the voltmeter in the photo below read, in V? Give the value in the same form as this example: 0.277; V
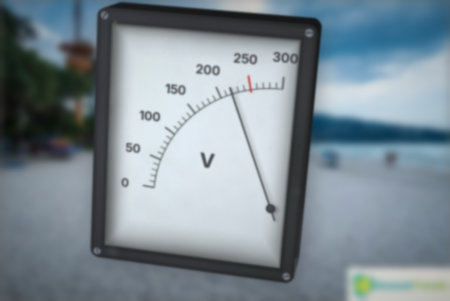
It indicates 220; V
